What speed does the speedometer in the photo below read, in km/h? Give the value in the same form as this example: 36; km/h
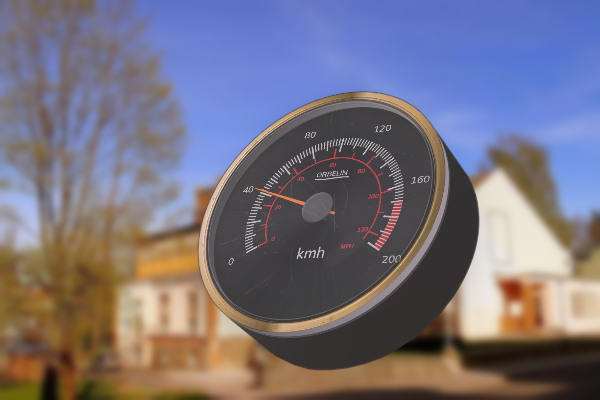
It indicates 40; km/h
